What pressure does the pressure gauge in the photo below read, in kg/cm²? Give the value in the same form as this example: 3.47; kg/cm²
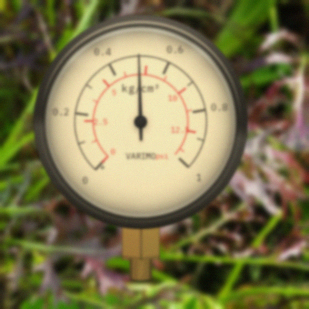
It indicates 0.5; kg/cm²
